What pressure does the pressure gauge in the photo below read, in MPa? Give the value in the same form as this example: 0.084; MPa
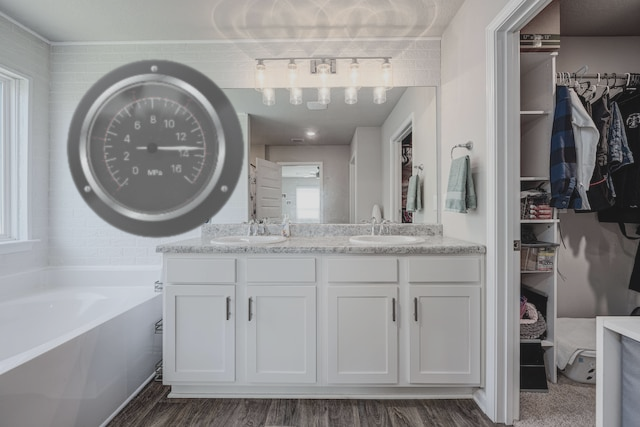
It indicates 13.5; MPa
